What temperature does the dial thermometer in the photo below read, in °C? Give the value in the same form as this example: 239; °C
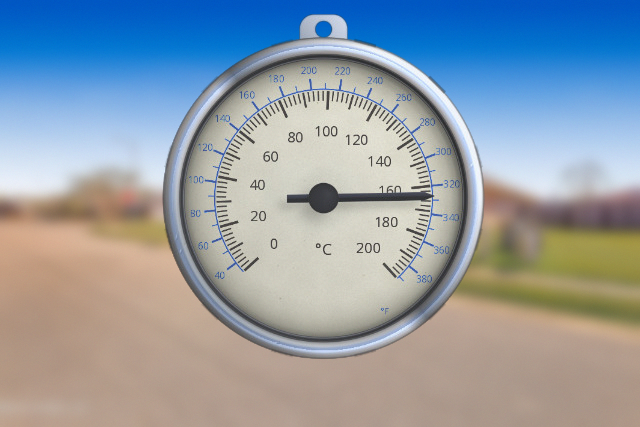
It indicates 164; °C
